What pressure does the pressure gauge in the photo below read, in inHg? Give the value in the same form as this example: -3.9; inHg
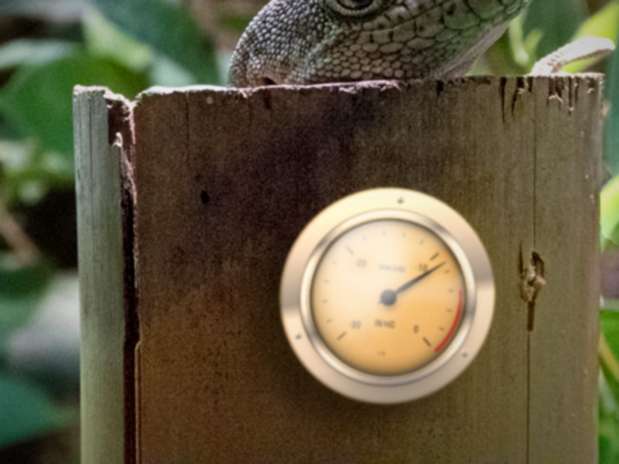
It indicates -9; inHg
